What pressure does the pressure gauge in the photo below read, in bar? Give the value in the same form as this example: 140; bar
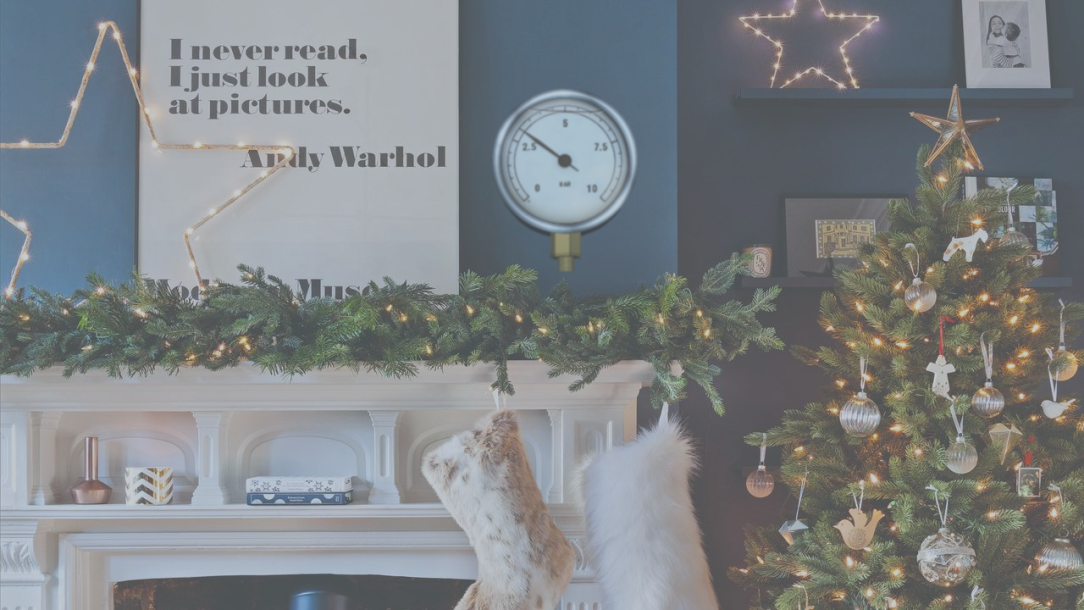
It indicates 3; bar
